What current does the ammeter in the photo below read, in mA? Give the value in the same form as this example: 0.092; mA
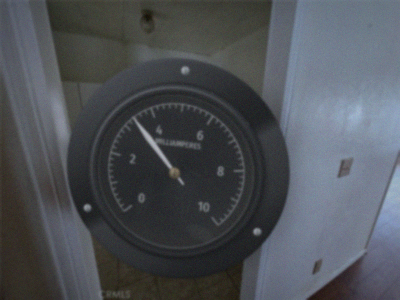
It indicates 3.4; mA
